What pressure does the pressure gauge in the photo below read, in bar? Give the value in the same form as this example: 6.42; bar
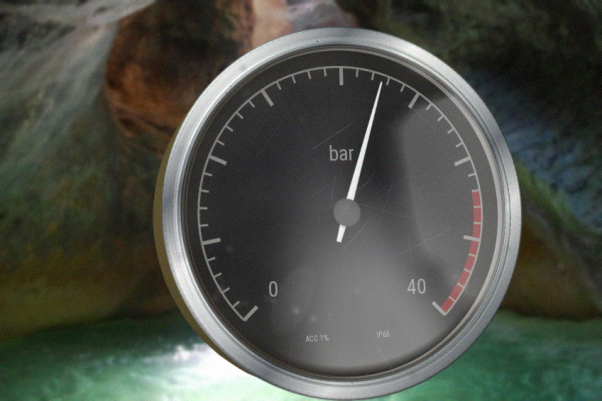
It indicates 22.5; bar
